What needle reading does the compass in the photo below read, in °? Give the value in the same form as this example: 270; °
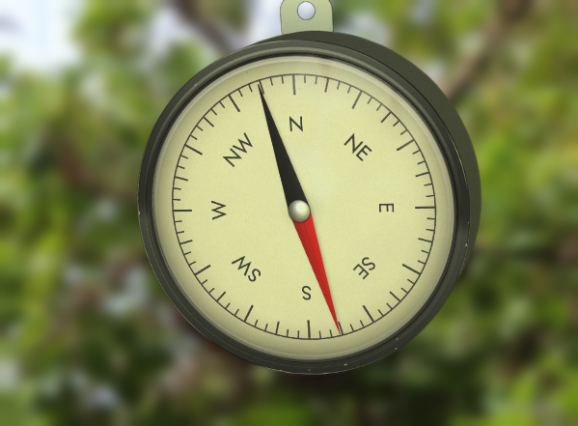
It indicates 165; °
